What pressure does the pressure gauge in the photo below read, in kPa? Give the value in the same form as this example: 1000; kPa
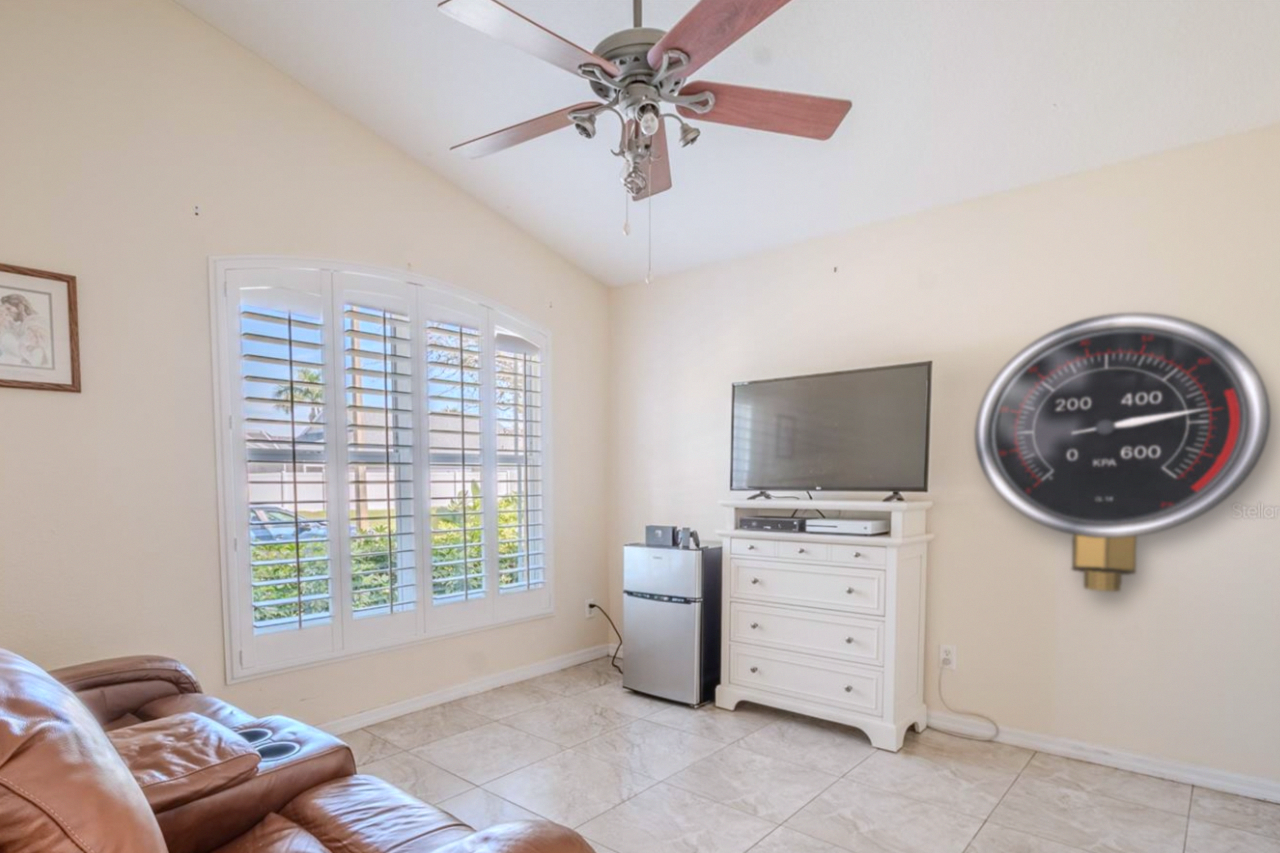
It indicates 480; kPa
